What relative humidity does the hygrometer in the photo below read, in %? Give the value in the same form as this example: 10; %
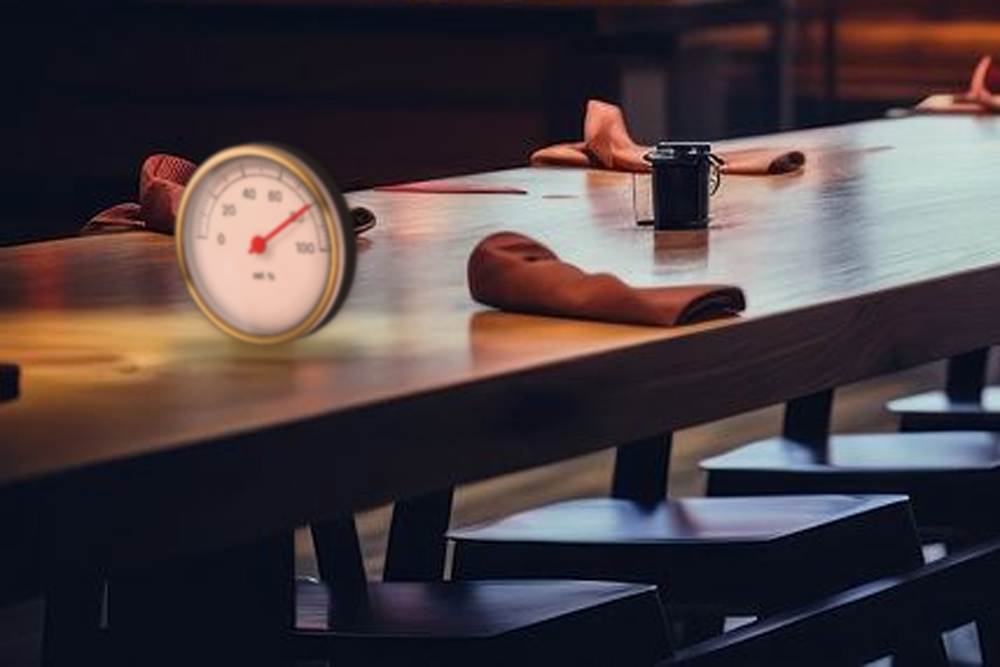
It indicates 80; %
